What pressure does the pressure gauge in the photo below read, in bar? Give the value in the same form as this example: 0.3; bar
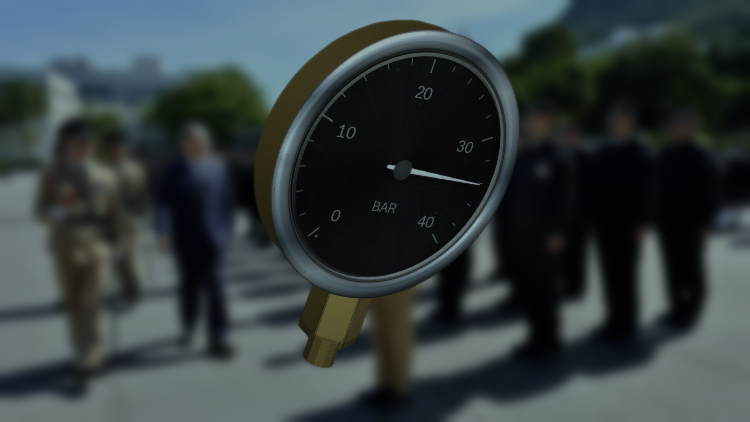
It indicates 34; bar
